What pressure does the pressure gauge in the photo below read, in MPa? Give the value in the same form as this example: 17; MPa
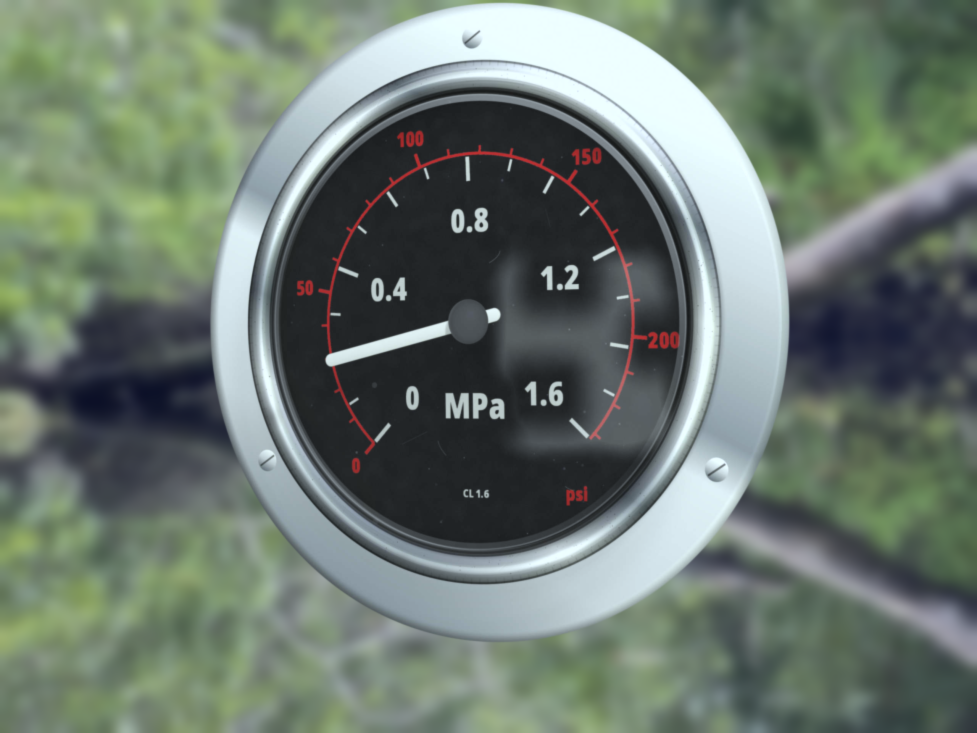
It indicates 0.2; MPa
